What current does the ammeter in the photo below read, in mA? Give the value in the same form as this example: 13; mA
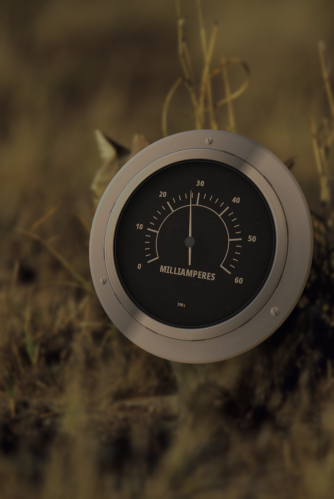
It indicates 28; mA
